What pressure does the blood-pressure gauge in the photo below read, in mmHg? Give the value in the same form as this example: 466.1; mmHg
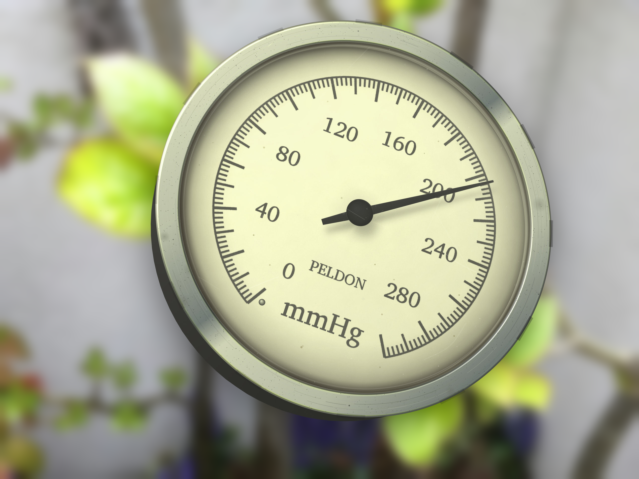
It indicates 204; mmHg
